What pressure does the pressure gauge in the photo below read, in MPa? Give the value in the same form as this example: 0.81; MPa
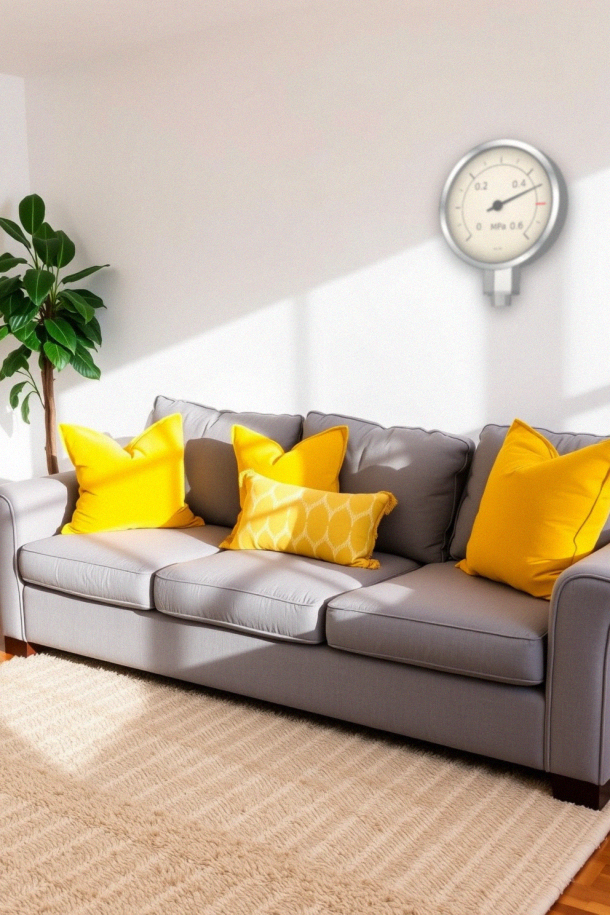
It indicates 0.45; MPa
